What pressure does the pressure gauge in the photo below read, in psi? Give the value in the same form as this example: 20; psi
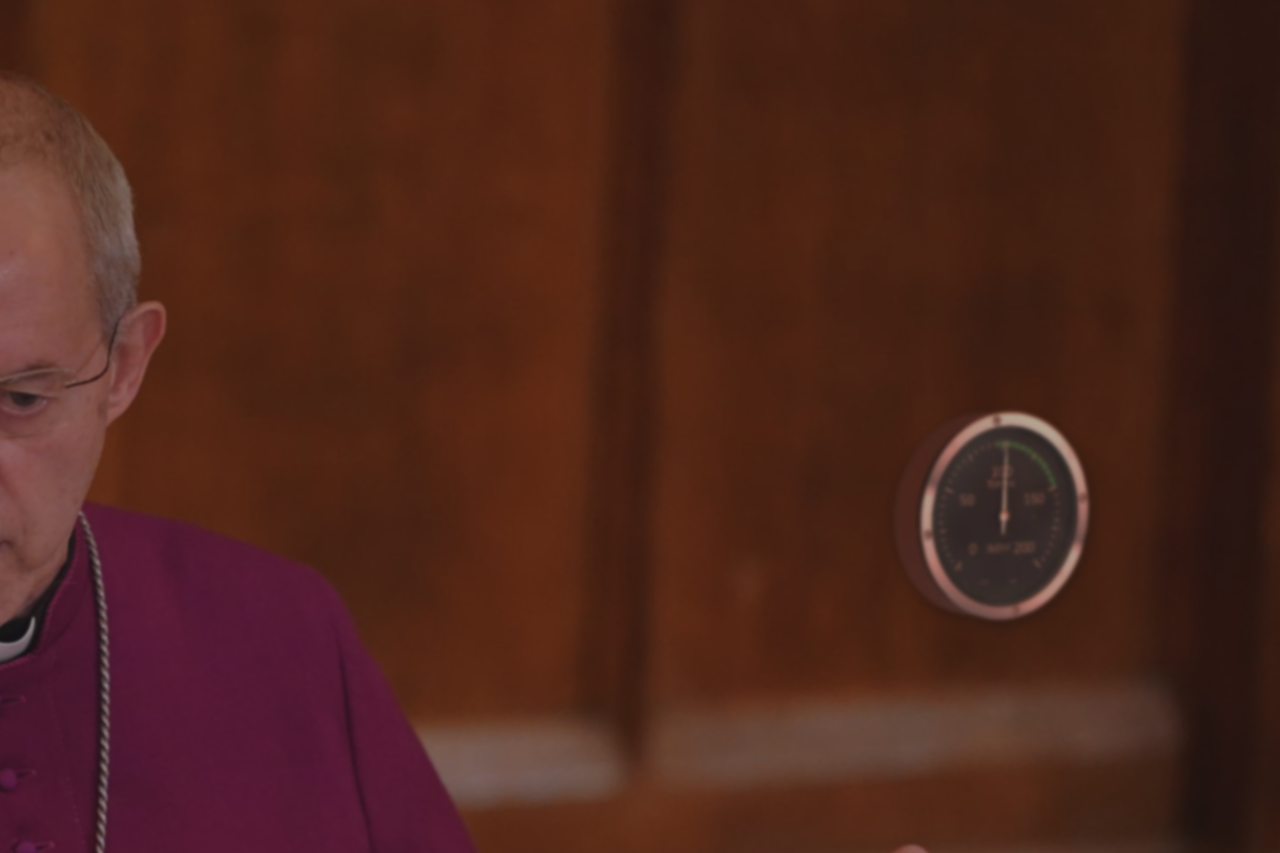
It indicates 100; psi
